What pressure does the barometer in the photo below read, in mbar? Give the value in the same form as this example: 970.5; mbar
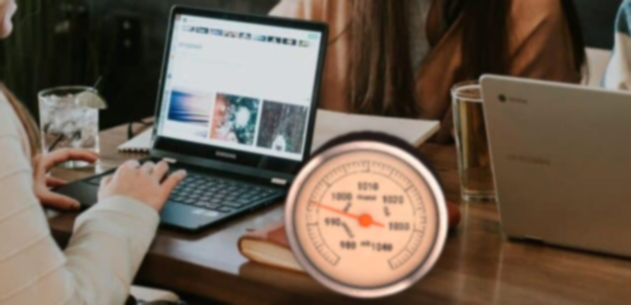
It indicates 995; mbar
